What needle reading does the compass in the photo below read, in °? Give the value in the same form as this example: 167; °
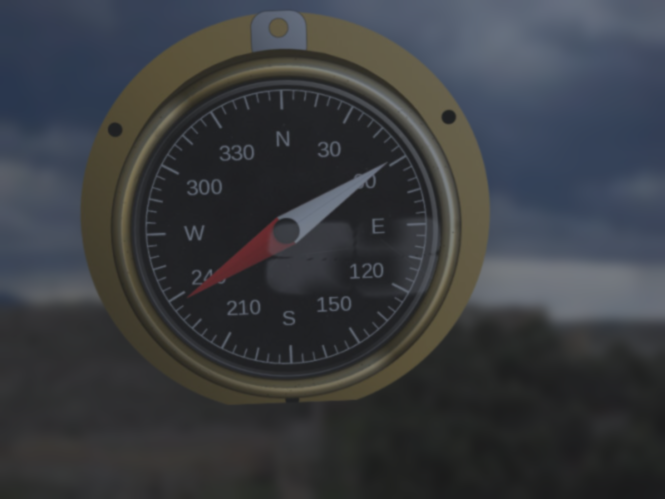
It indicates 237.5; °
